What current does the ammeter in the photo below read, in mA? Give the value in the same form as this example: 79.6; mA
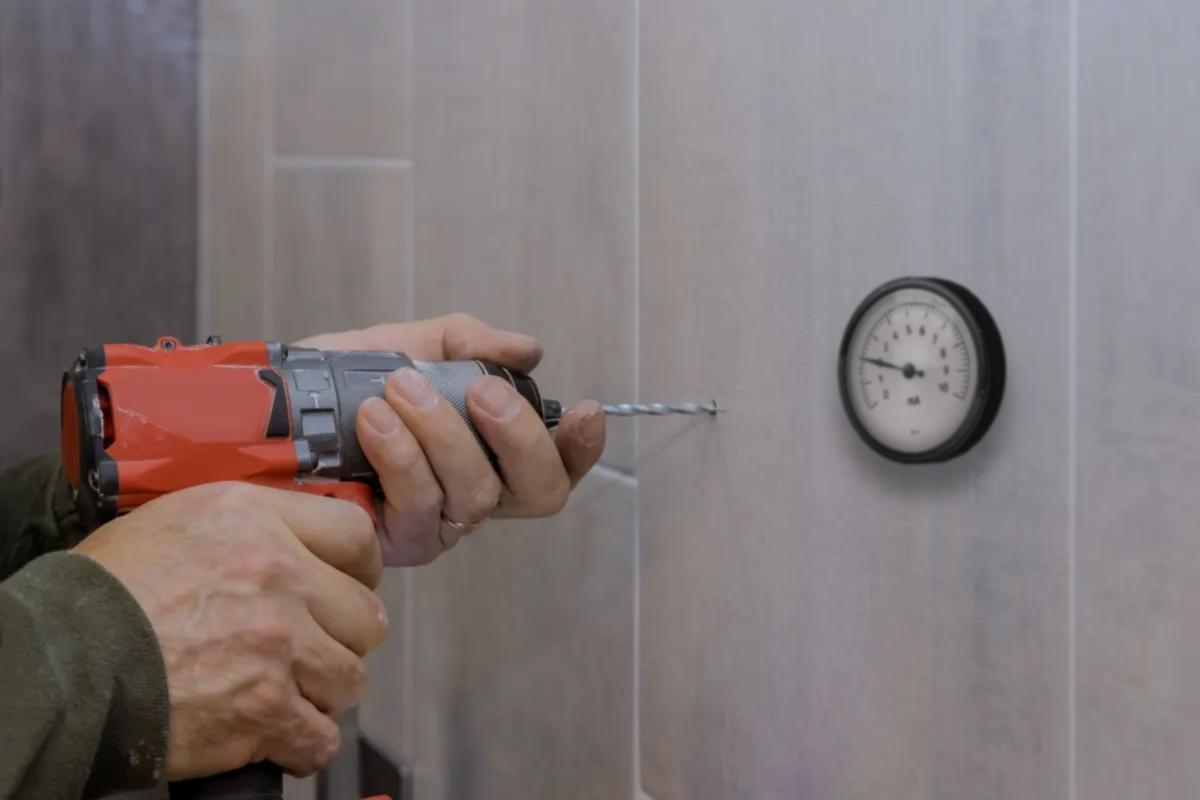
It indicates 2; mA
